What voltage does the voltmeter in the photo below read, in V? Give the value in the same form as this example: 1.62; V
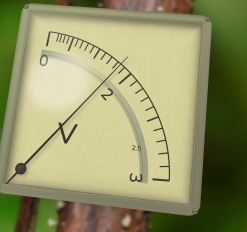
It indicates 1.85; V
